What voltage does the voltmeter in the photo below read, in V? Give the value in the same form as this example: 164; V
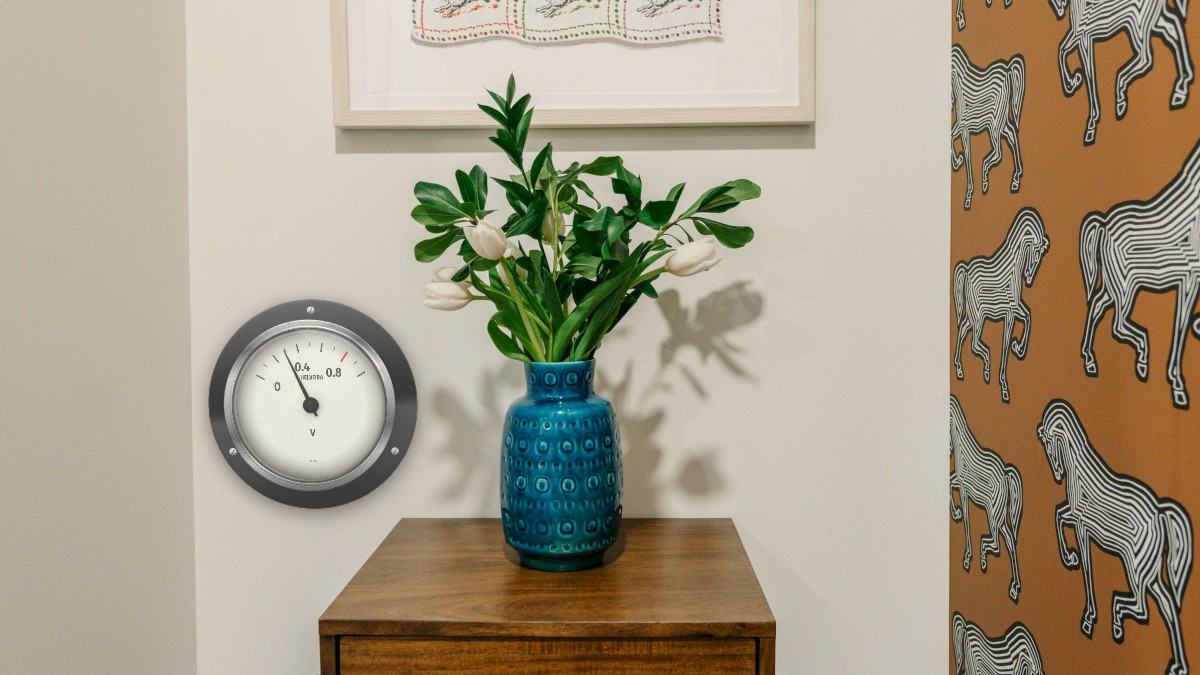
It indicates 0.3; V
